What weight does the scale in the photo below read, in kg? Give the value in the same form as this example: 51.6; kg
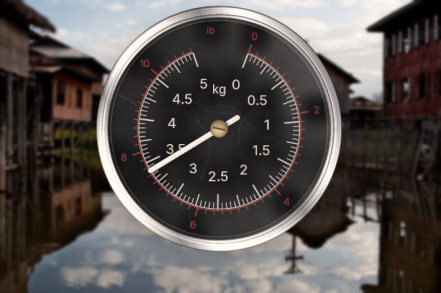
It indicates 3.4; kg
